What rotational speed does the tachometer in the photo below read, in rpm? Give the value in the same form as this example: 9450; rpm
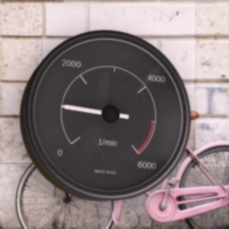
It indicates 1000; rpm
